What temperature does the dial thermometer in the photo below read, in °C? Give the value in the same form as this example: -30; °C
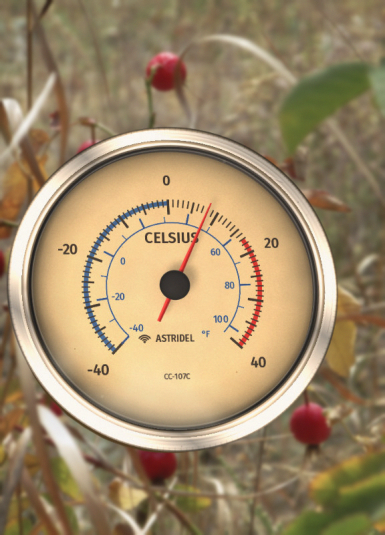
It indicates 8; °C
